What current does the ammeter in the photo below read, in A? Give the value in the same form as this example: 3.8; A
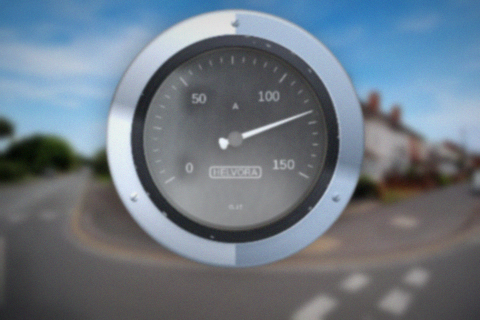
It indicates 120; A
